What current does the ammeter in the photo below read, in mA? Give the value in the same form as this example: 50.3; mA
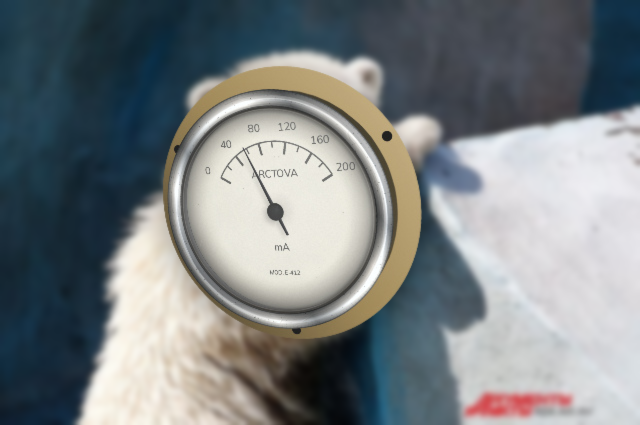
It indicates 60; mA
